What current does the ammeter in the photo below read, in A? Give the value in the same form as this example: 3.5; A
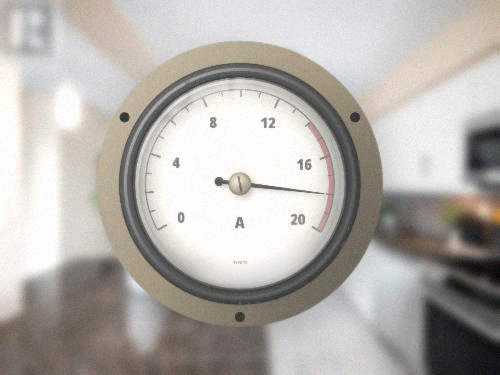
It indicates 18; A
